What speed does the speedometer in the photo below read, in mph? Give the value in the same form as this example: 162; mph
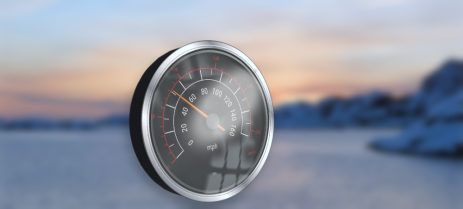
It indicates 50; mph
